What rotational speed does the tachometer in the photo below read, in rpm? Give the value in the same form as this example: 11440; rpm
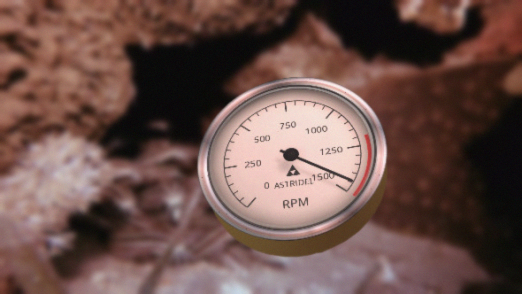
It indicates 1450; rpm
